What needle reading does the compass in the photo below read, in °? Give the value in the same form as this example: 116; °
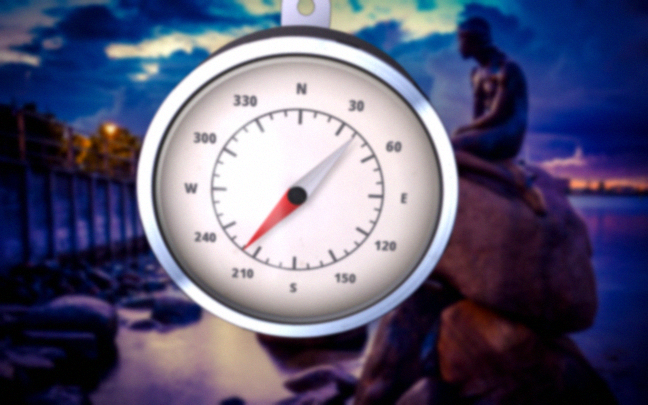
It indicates 220; °
